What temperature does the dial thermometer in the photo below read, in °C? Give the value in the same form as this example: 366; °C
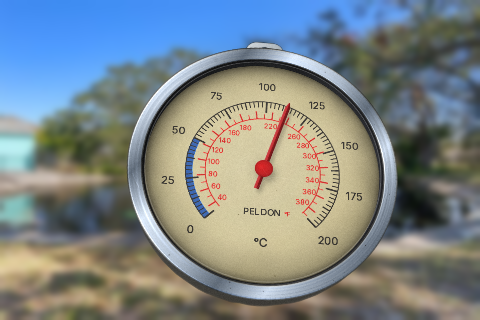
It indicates 112.5; °C
